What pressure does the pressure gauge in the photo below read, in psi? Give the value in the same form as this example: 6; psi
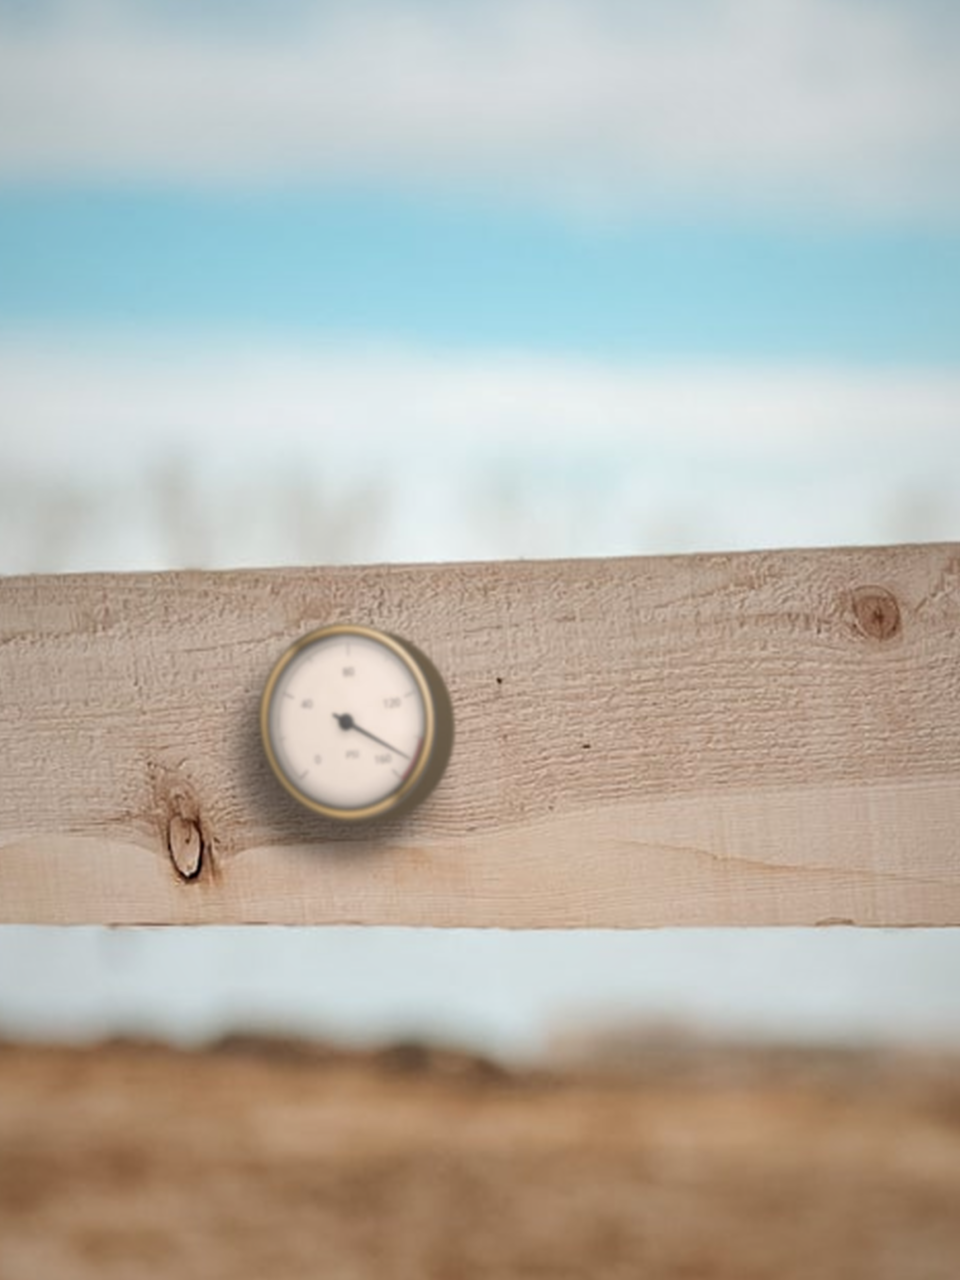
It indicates 150; psi
